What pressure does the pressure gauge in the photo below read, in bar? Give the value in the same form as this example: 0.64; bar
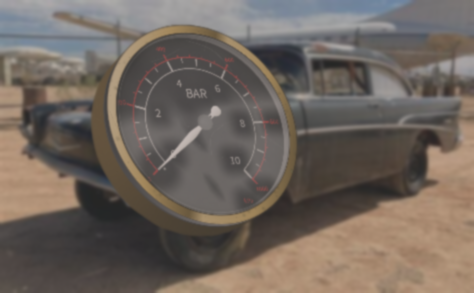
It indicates 0; bar
